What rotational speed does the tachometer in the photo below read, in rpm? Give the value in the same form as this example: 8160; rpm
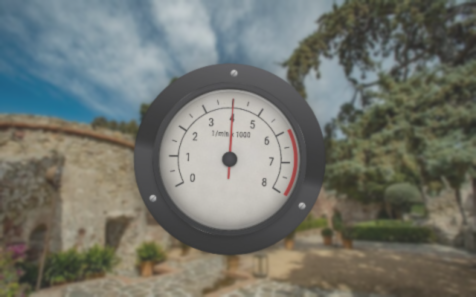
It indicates 4000; rpm
